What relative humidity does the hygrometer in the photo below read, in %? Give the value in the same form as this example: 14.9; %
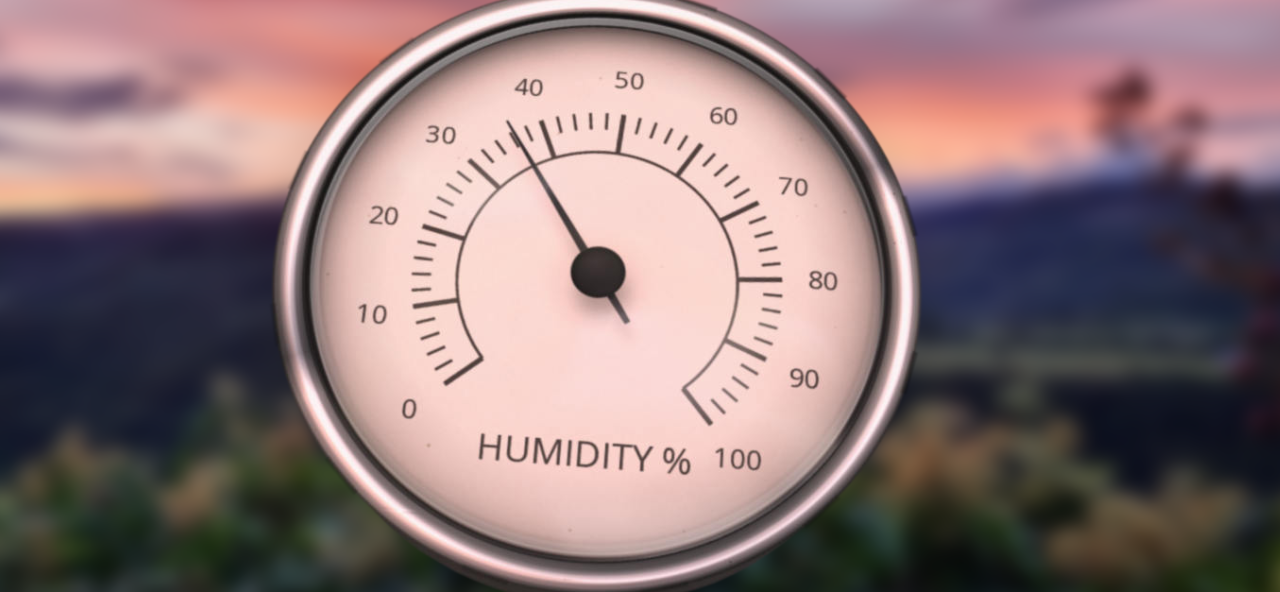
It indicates 36; %
